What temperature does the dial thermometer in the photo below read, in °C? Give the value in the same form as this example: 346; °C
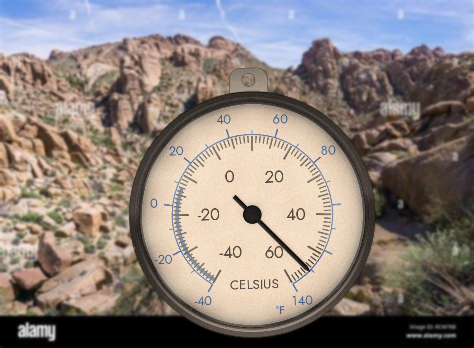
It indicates 55; °C
